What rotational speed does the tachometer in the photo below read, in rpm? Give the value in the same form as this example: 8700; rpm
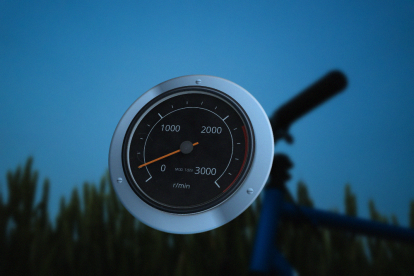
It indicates 200; rpm
